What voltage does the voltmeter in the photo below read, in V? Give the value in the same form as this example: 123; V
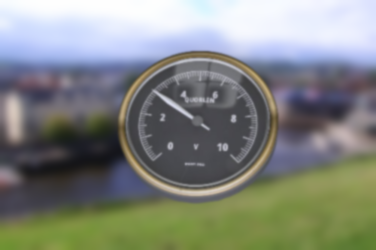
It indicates 3; V
